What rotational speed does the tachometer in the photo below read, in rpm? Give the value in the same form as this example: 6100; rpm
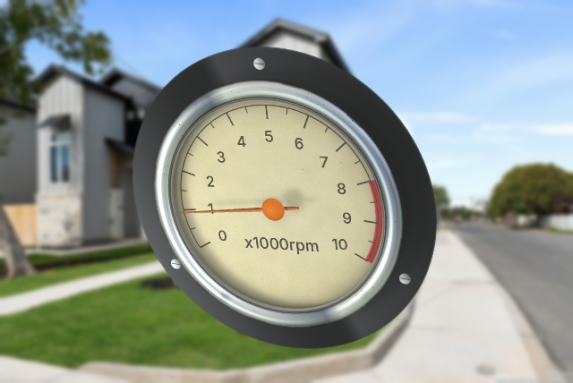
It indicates 1000; rpm
